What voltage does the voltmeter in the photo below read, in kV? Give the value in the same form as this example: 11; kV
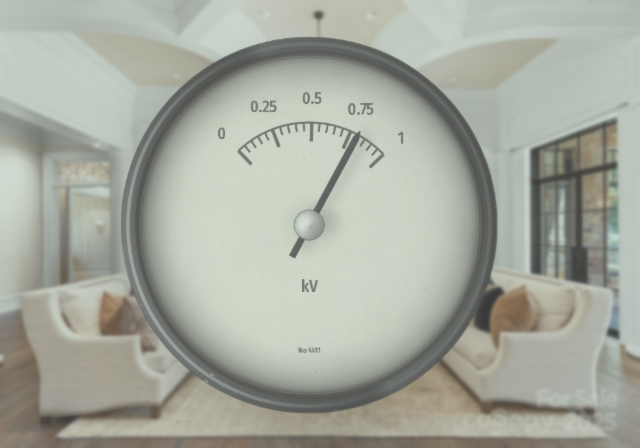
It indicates 0.8; kV
